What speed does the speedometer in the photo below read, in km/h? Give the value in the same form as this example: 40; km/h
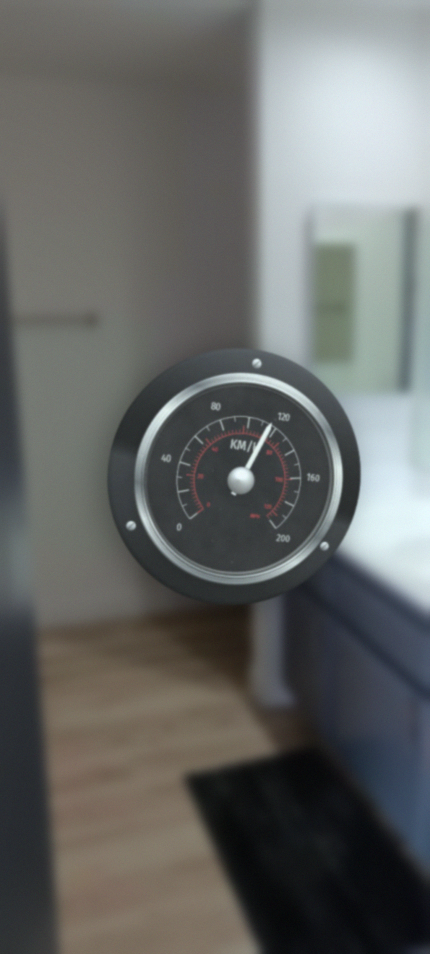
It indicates 115; km/h
